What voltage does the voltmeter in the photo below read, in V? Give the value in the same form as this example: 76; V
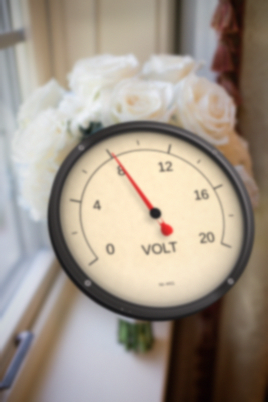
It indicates 8; V
